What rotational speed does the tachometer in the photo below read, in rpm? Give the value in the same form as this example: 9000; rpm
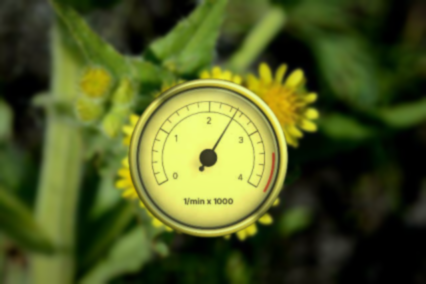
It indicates 2500; rpm
